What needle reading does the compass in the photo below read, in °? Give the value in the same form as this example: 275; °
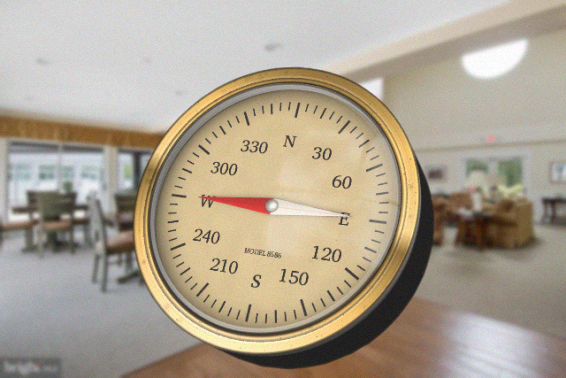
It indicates 270; °
